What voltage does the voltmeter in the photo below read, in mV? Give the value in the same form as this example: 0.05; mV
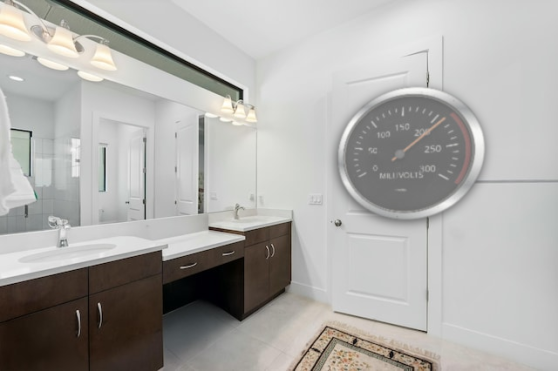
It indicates 210; mV
